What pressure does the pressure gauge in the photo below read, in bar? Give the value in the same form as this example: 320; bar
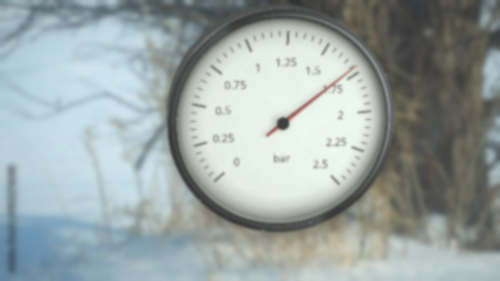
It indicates 1.7; bar
